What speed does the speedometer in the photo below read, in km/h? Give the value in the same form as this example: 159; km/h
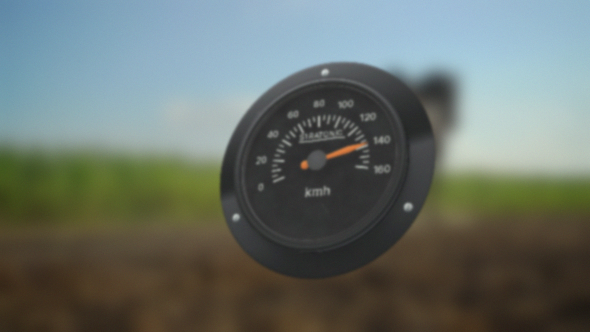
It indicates 140; km/h
